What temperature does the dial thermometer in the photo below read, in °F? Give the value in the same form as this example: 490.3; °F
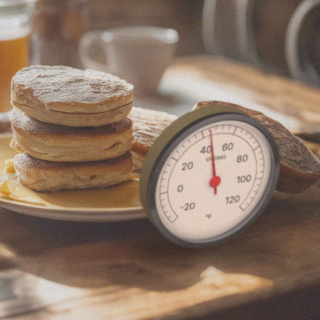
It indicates 44; °F
